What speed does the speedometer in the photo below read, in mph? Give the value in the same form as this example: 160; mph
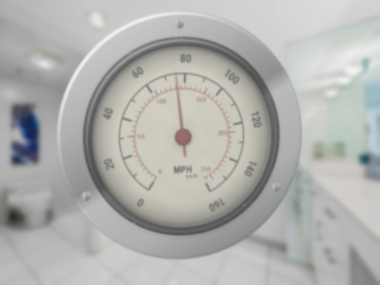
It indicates 75; mph
